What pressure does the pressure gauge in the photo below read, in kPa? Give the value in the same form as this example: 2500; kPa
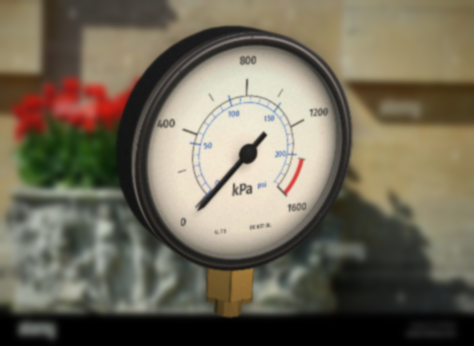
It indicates 0; kPa
